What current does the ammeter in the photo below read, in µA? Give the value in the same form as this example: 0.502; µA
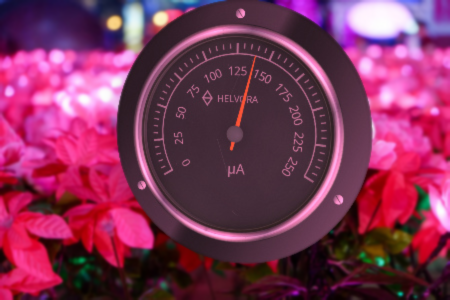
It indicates 140; µA
